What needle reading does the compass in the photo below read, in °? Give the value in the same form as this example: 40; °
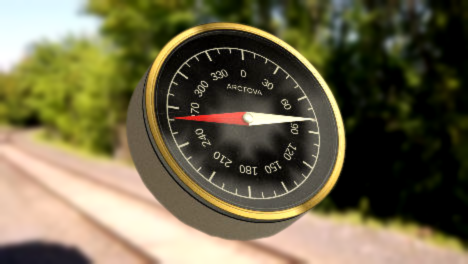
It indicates 260; °
